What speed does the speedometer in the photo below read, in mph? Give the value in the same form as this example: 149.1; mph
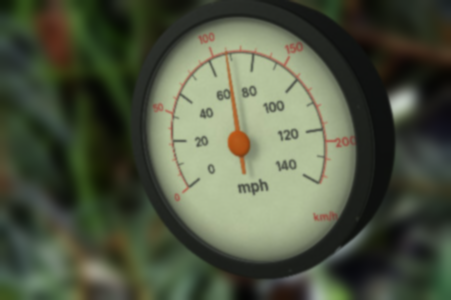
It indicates 70; mph
